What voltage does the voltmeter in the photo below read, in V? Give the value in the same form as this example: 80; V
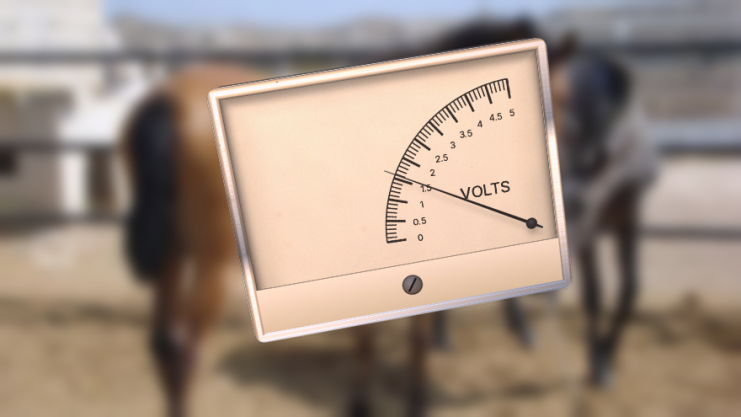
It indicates 1.6; V
